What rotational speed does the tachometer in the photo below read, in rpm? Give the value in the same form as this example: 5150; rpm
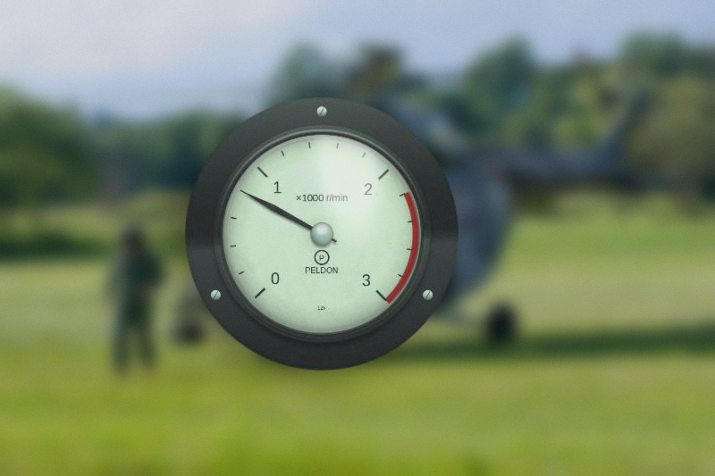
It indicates 800; rpm
